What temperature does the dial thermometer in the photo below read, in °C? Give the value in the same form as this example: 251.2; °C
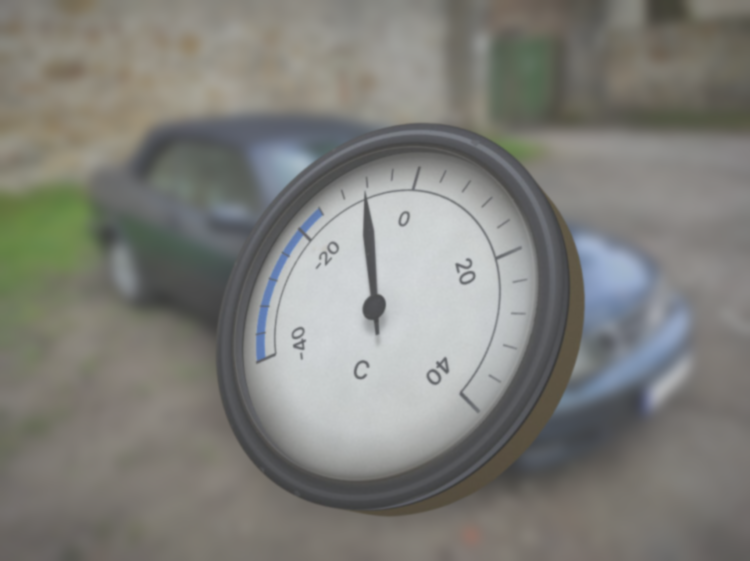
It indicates -8; °C
